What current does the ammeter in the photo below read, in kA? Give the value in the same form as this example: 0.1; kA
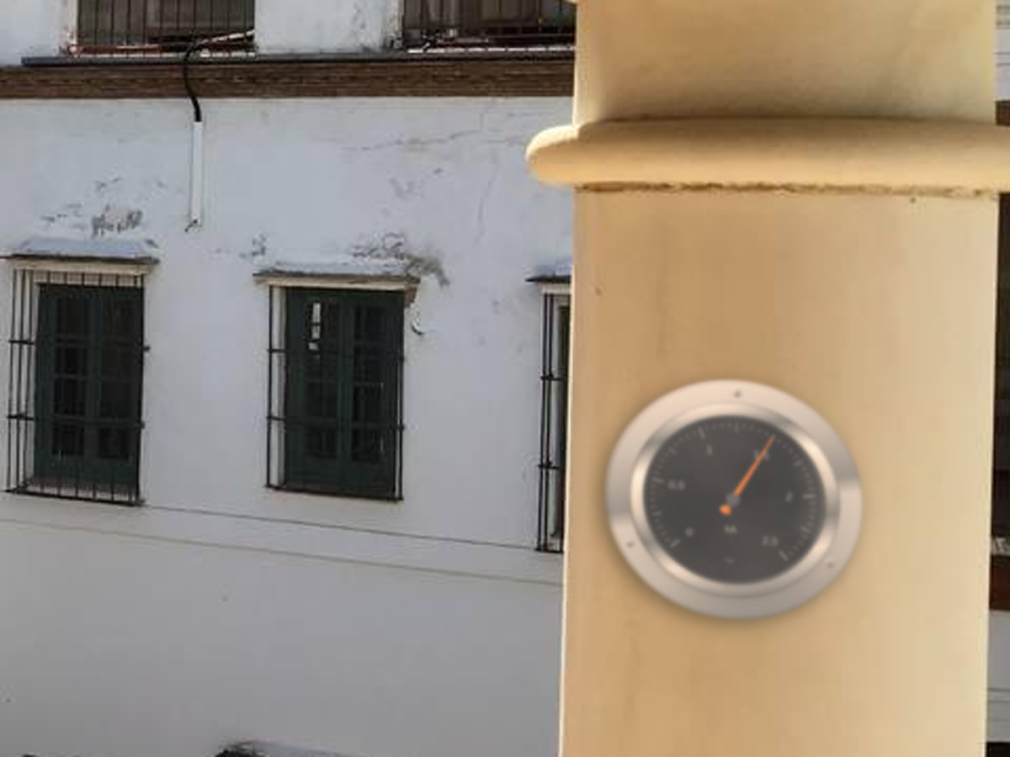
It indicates 1.5; kA
